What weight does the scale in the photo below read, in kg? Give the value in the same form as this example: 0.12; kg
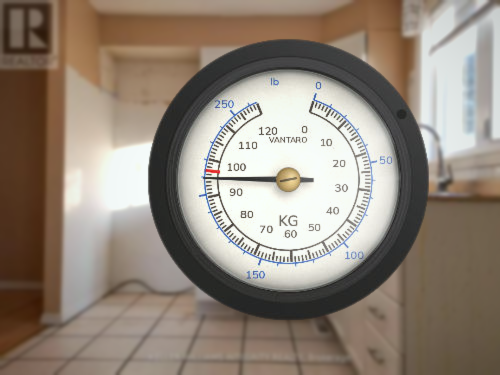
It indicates 95; kg
